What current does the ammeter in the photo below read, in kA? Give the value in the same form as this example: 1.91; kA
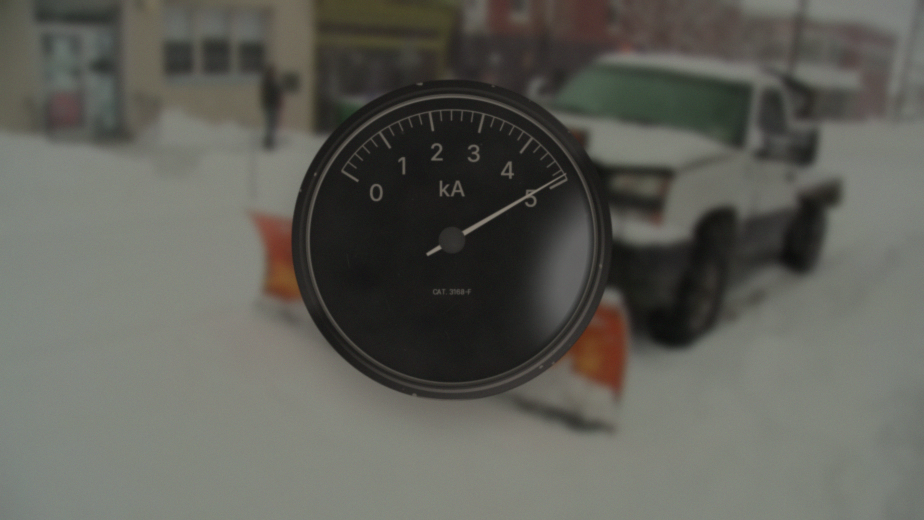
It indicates 4.9; kA
